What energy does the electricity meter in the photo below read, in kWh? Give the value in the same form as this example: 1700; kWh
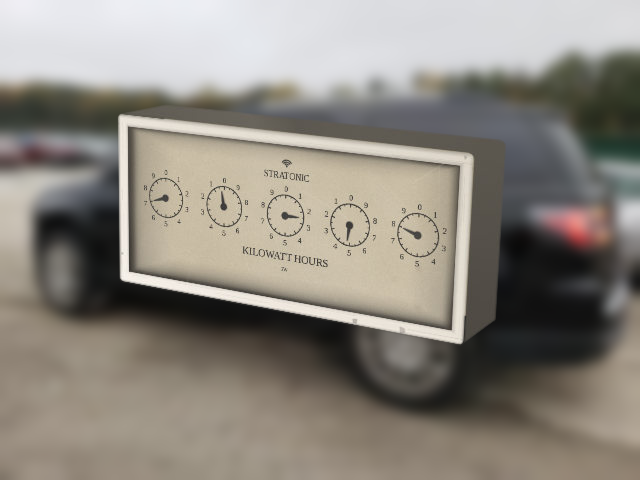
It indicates 70248; kWh
